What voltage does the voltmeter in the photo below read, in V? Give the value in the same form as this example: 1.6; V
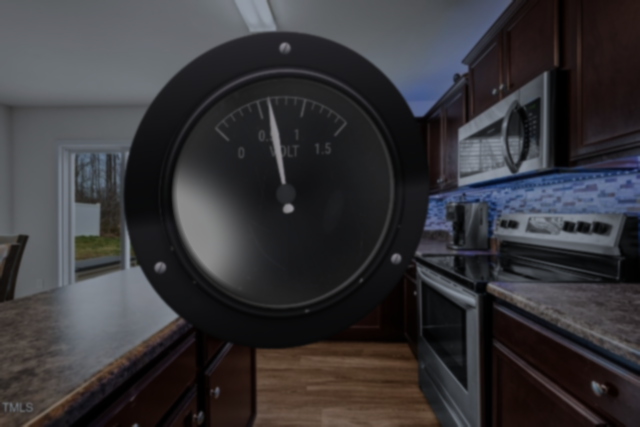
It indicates 0.6; V
